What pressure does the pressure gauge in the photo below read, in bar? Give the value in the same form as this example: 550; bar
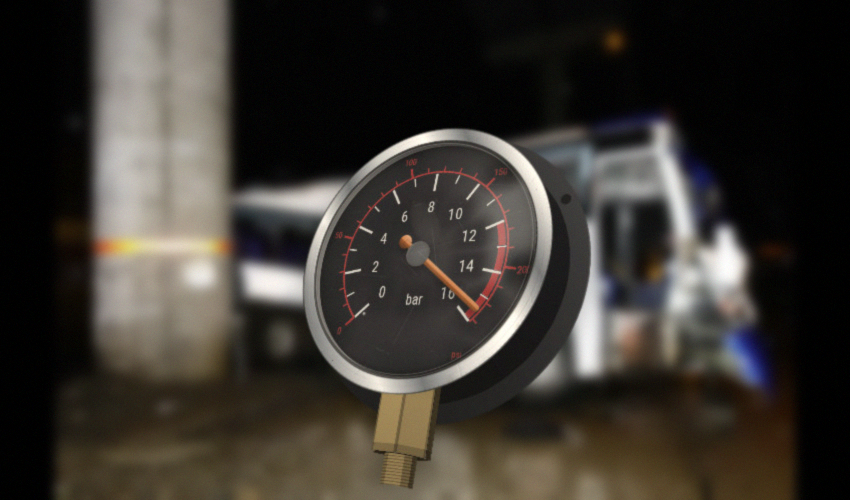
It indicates 15.5; bar
